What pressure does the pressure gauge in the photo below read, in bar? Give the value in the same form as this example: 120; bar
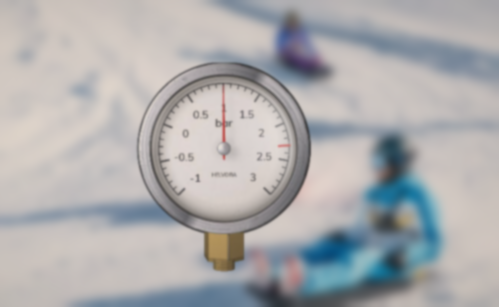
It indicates 1; bar
